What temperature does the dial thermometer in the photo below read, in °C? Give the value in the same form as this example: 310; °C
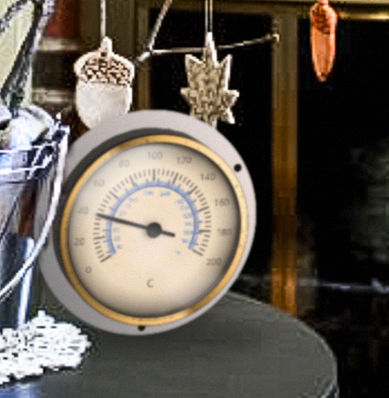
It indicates 40; °C
